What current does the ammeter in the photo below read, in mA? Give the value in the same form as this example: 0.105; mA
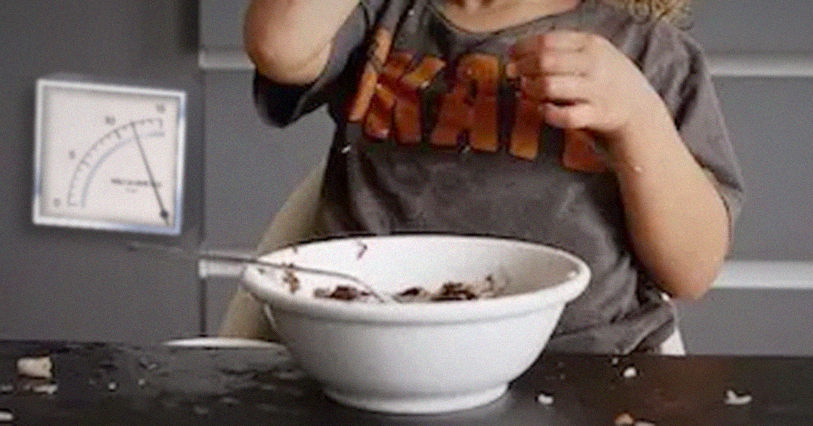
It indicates 12; mA
